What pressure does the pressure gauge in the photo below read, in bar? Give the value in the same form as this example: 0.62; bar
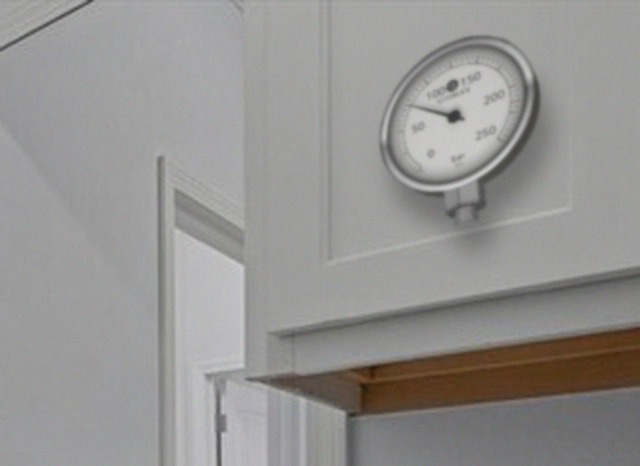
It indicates 75; bar
